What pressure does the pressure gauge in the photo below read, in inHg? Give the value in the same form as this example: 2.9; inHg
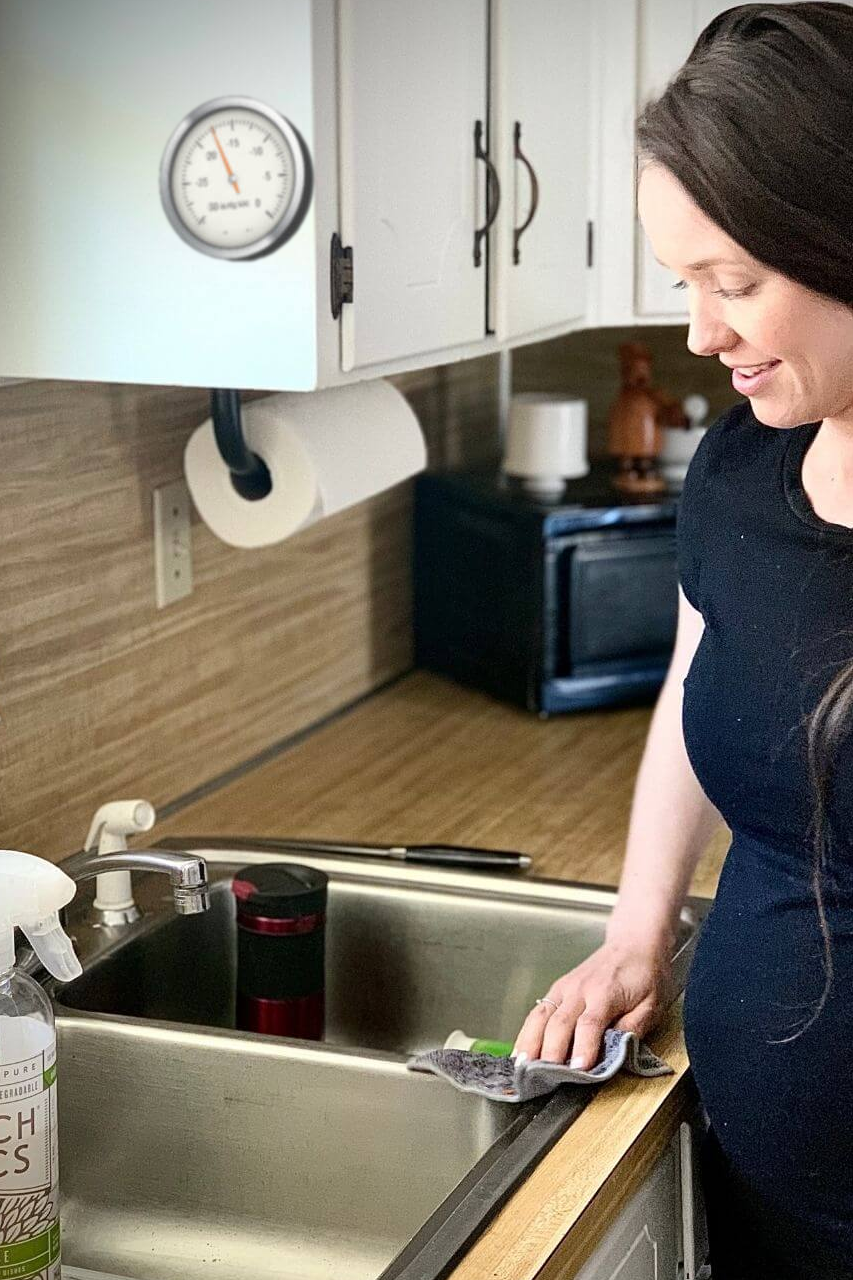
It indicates -17.5; inHg
